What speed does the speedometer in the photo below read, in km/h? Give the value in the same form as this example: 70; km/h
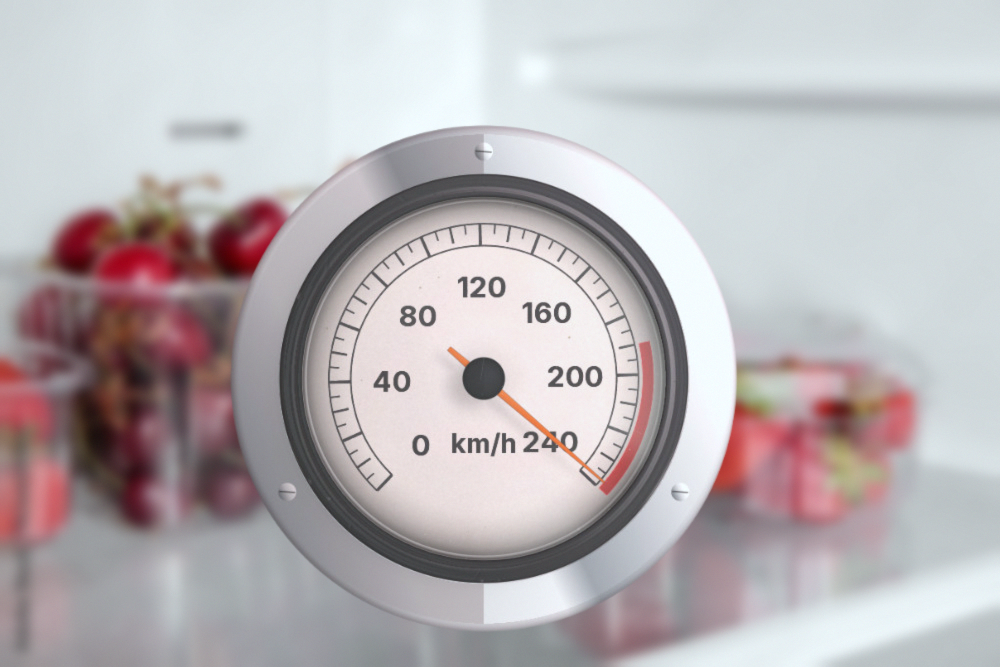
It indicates 237.5; km/h
